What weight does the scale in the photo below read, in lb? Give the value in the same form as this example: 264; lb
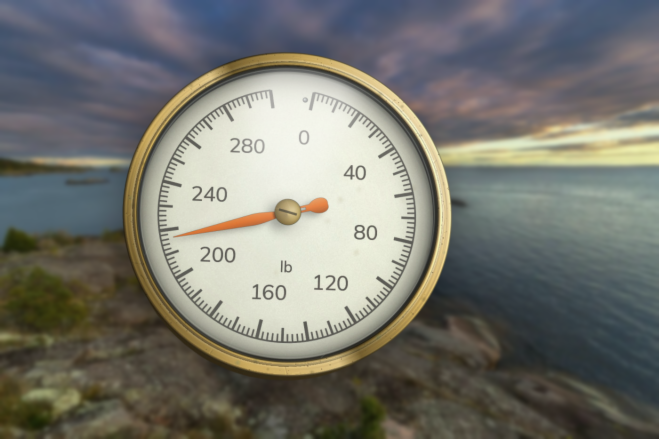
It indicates 216; lb
